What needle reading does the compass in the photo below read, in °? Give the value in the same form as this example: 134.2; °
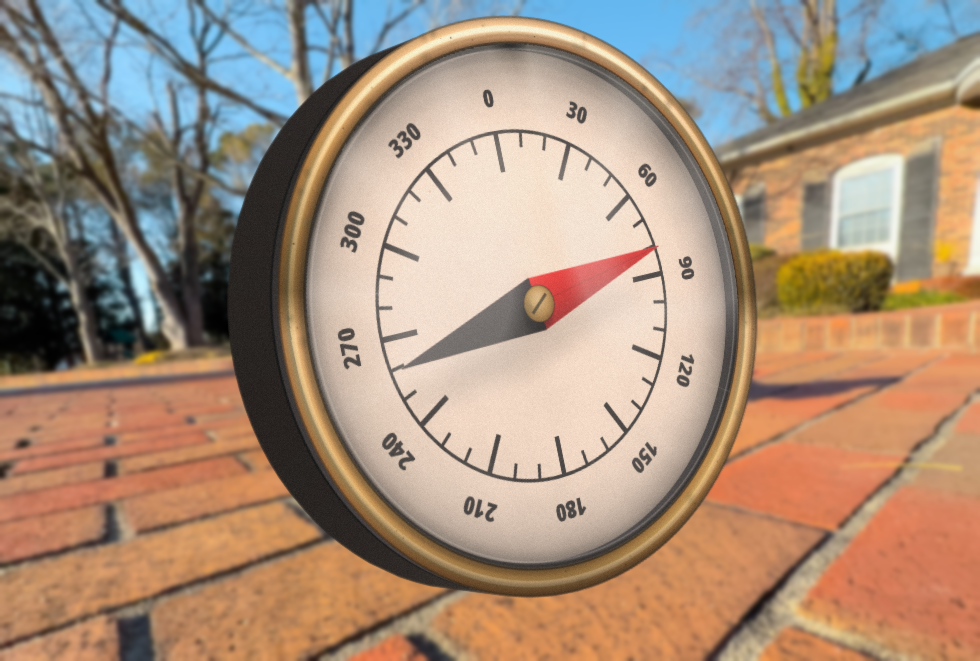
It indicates 80; °
